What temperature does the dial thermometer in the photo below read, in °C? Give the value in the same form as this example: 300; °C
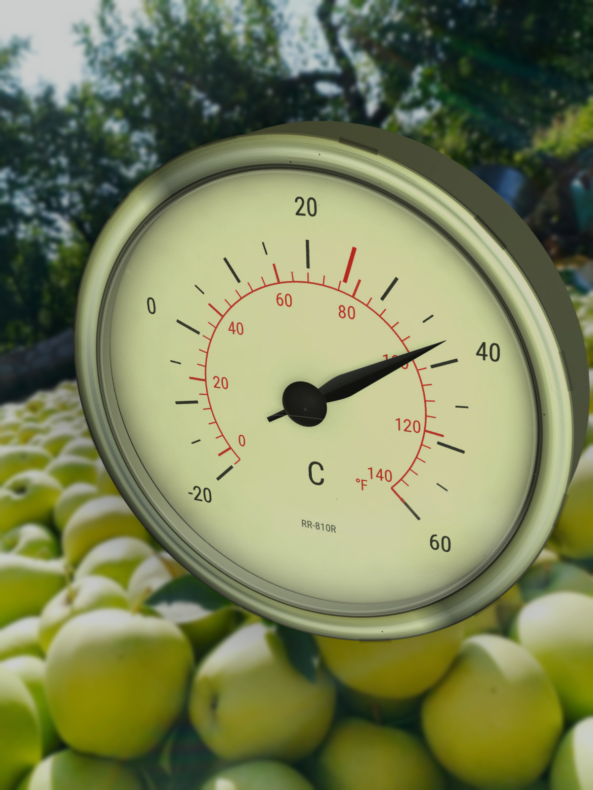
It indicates 37.5; °C
